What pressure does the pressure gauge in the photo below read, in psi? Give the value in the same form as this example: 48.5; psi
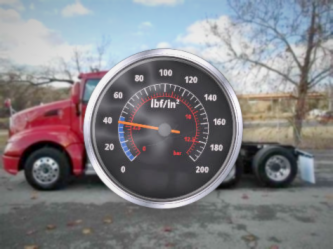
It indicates 40; psi
